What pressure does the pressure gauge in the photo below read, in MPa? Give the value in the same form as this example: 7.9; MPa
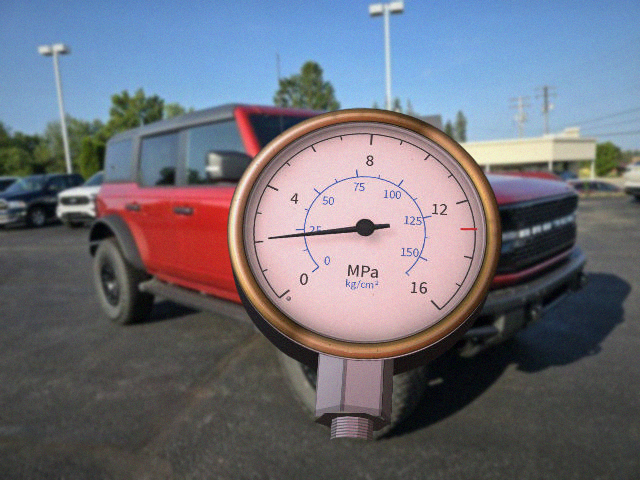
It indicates 2; MPa
